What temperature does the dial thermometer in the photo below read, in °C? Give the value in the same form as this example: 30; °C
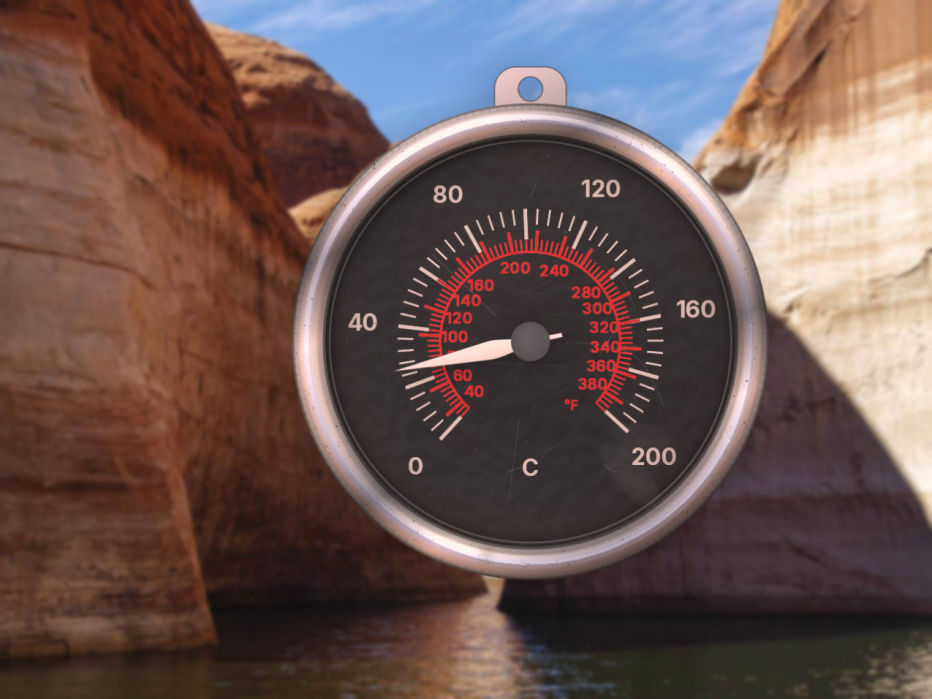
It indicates 26; °C
